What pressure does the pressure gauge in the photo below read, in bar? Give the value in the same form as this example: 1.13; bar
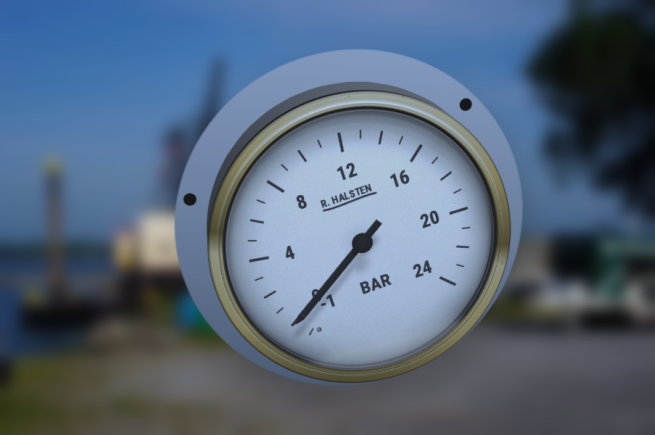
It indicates 0; bar
